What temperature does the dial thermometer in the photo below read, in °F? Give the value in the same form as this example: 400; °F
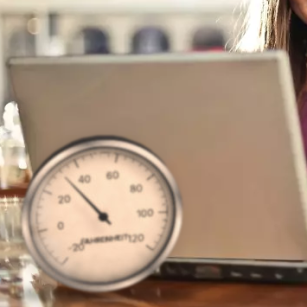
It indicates 32; °F
